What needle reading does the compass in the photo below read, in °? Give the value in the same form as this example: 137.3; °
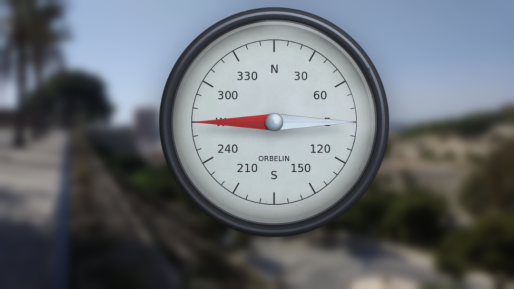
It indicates 270; °
